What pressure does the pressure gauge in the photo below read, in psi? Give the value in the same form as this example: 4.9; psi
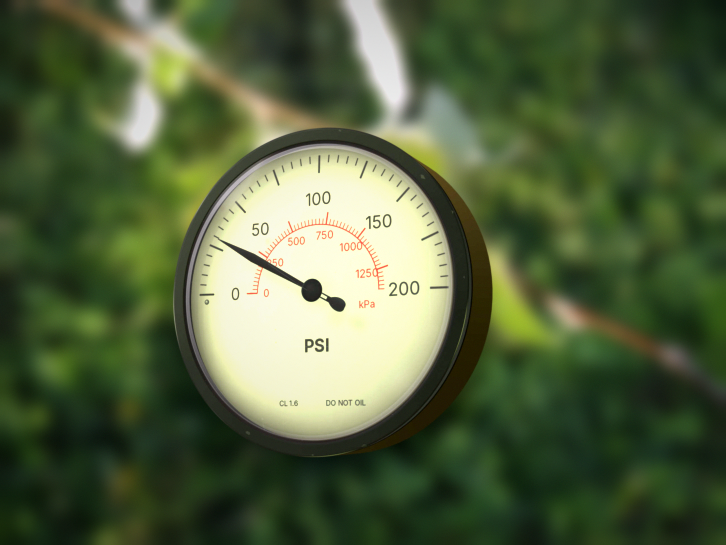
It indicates 30; psi
